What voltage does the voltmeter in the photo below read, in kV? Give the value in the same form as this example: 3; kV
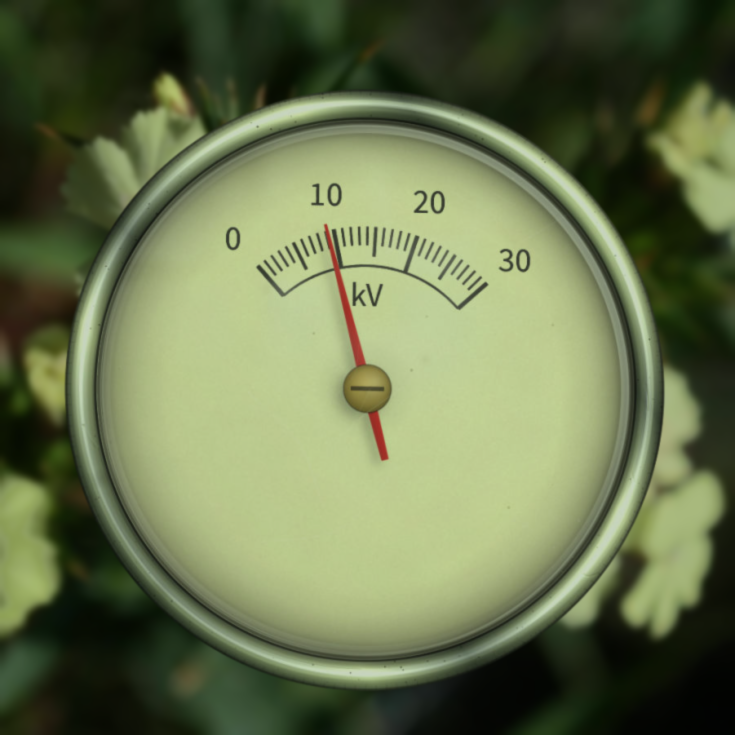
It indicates 9; kV
